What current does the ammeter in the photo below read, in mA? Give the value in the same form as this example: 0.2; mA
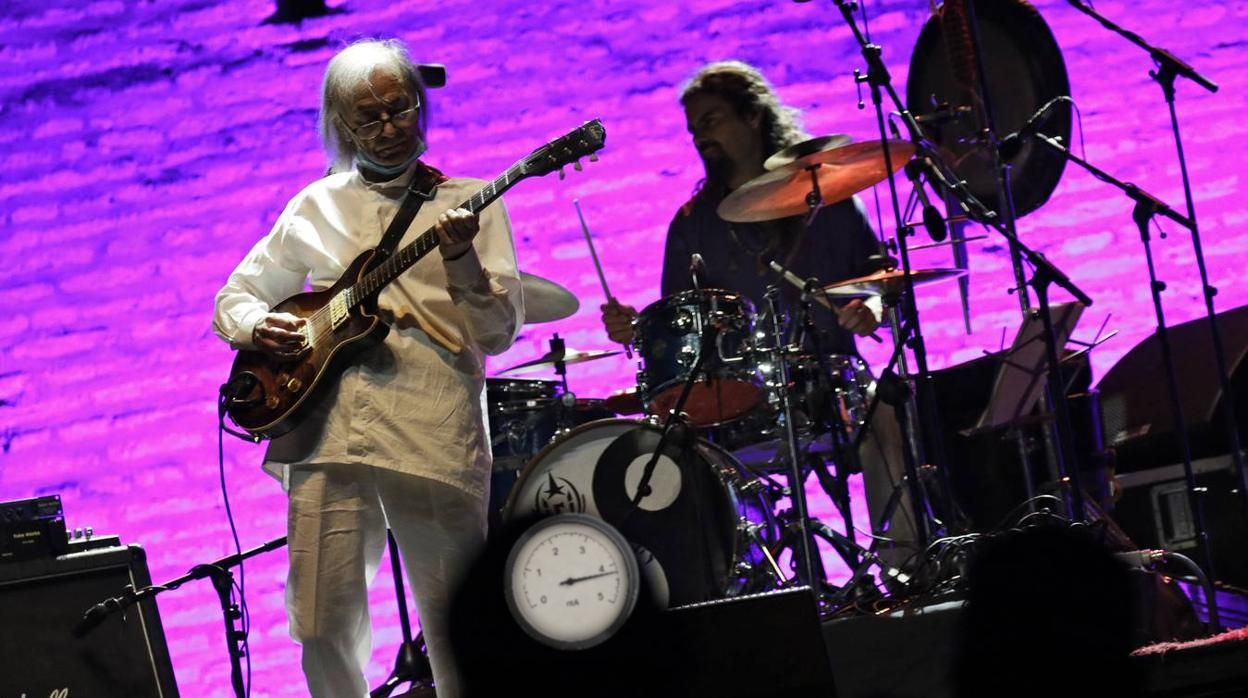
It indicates 4.2; mA
